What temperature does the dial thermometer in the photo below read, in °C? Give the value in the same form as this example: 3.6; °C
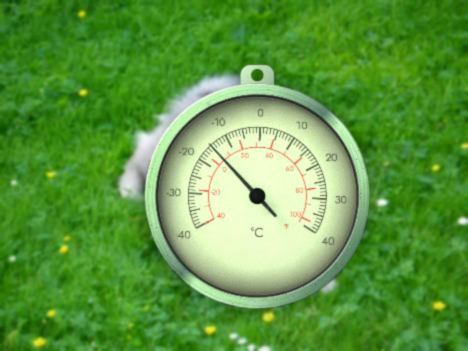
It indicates -15; °C
